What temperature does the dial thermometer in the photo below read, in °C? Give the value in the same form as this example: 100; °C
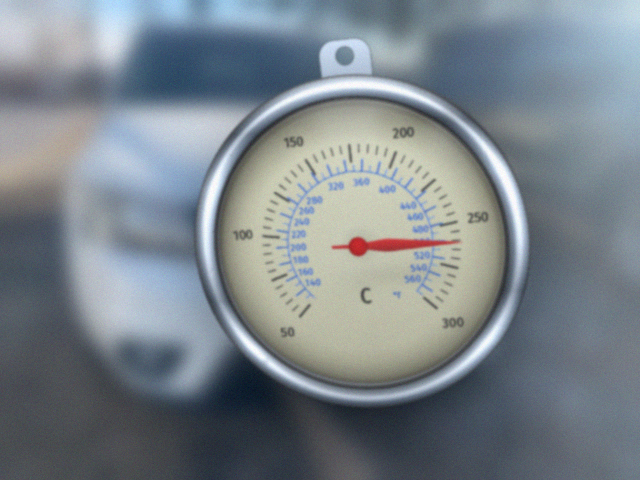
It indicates 260; °C
